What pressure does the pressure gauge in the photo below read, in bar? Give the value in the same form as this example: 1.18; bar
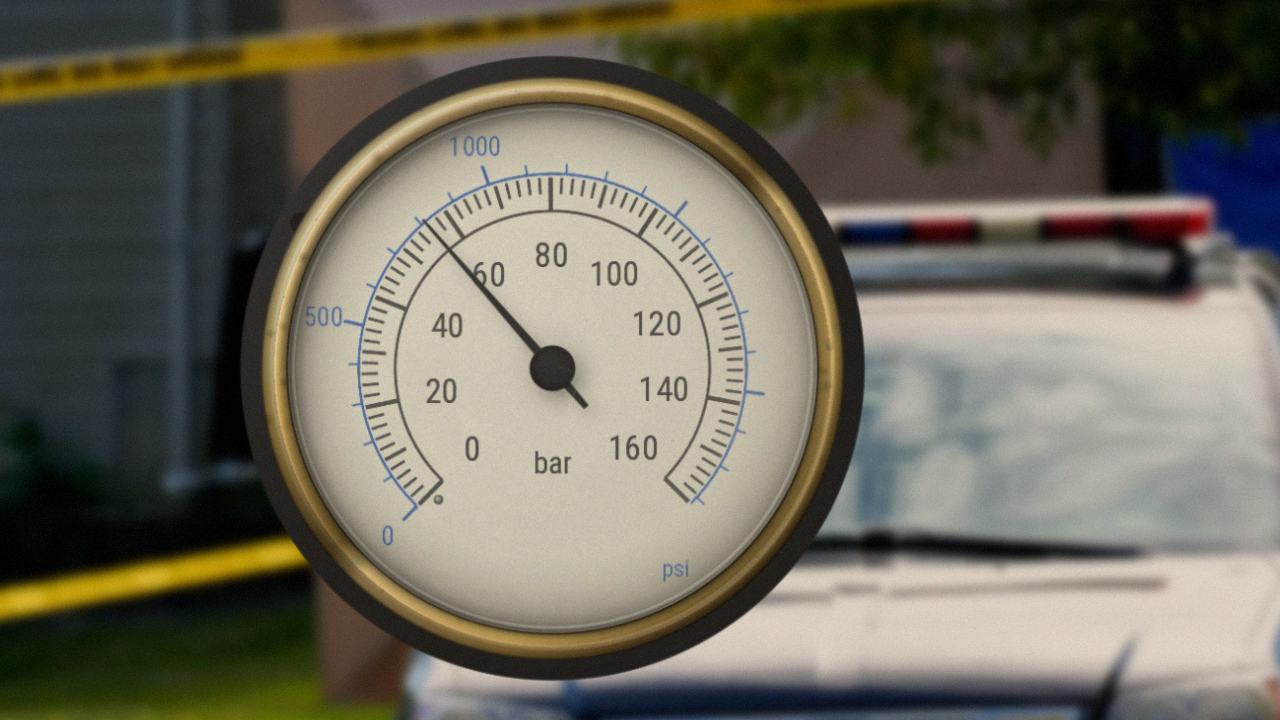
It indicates 56; bar
